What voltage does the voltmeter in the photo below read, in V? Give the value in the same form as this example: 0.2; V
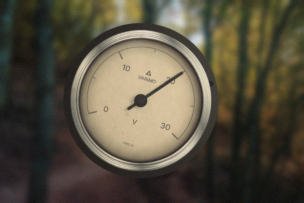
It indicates 20; V
